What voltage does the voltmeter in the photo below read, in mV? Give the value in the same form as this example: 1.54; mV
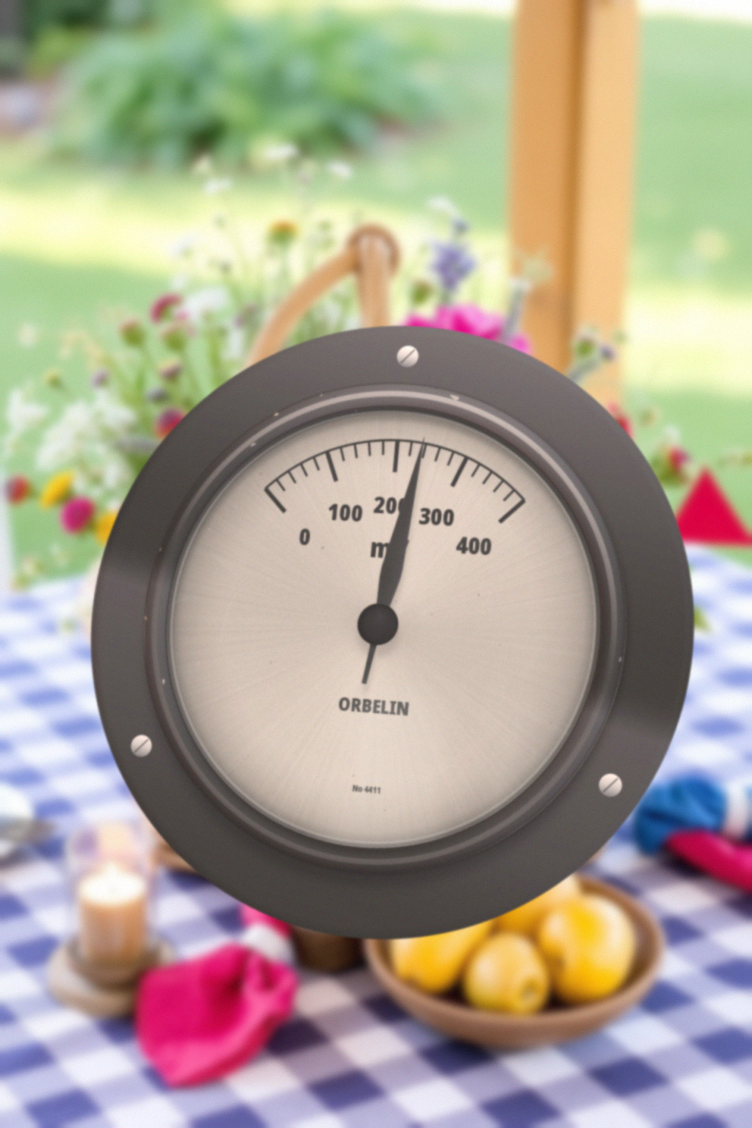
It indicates 240; mV
